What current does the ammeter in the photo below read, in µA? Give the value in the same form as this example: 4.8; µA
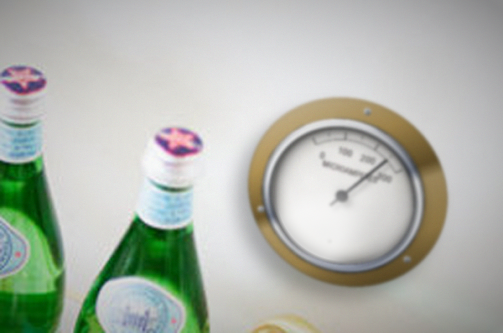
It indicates 250; µA
